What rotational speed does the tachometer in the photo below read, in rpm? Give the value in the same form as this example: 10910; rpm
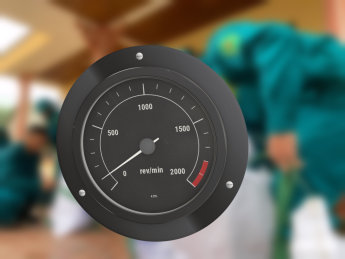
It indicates 100; rpm
